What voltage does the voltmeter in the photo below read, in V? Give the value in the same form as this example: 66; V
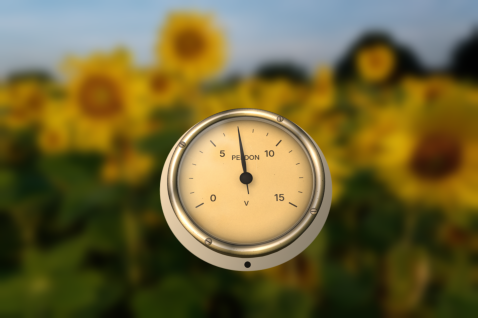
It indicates 7; V
